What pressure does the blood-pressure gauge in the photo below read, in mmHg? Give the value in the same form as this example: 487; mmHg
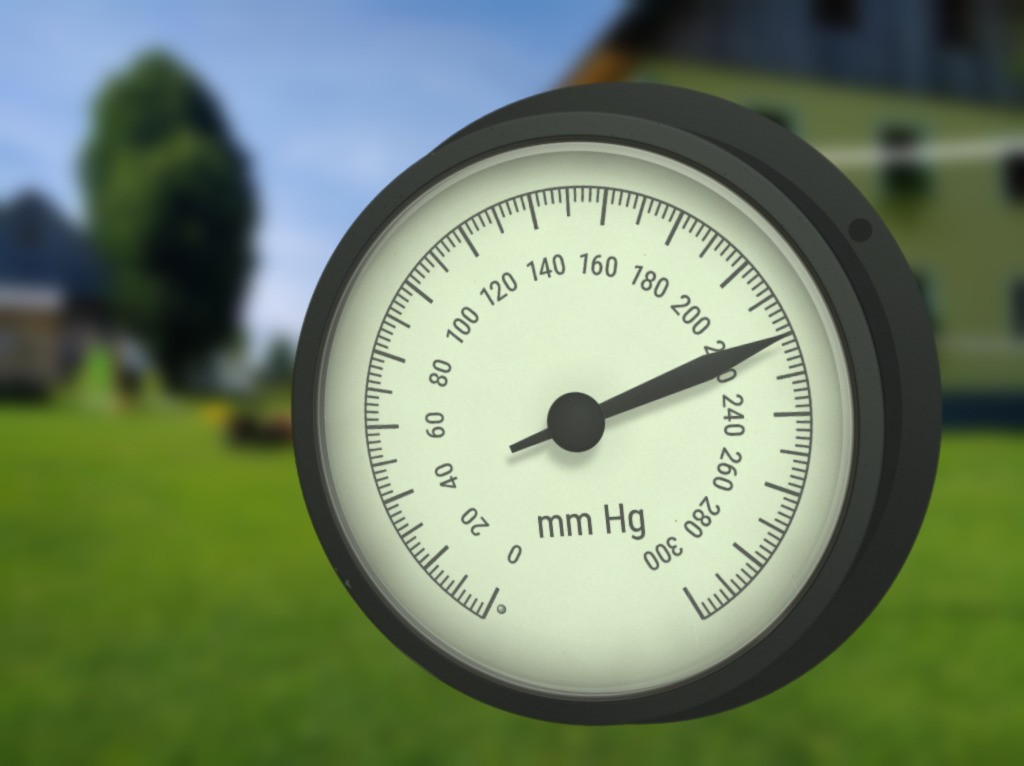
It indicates 220; mmHg
